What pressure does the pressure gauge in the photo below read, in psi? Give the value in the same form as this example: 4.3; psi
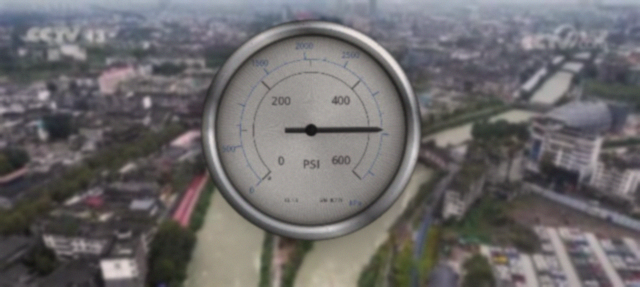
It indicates 500; psi
